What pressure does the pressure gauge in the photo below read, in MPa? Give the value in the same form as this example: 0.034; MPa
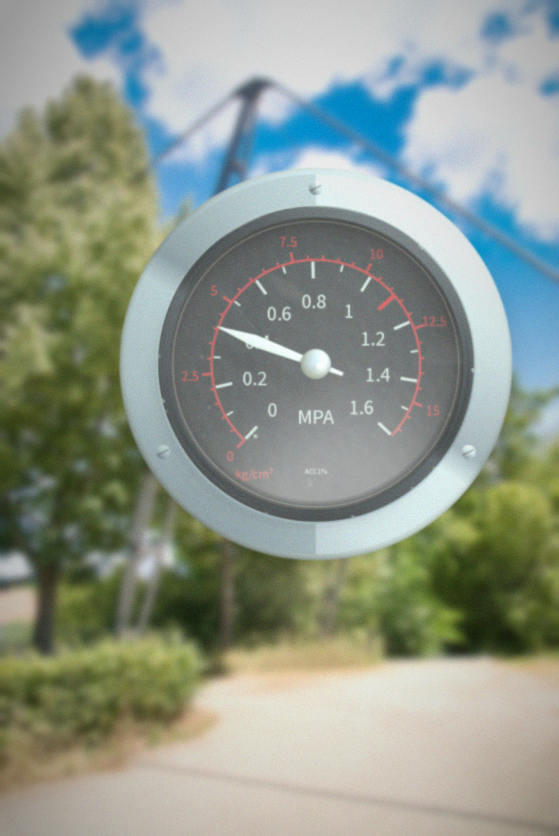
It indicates 0.4; MPa
